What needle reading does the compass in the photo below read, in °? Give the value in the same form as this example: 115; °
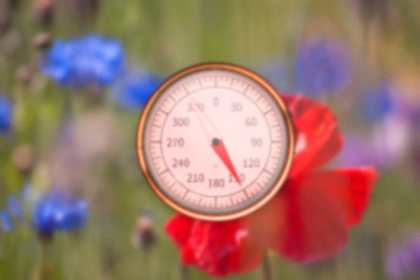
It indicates 150; °
